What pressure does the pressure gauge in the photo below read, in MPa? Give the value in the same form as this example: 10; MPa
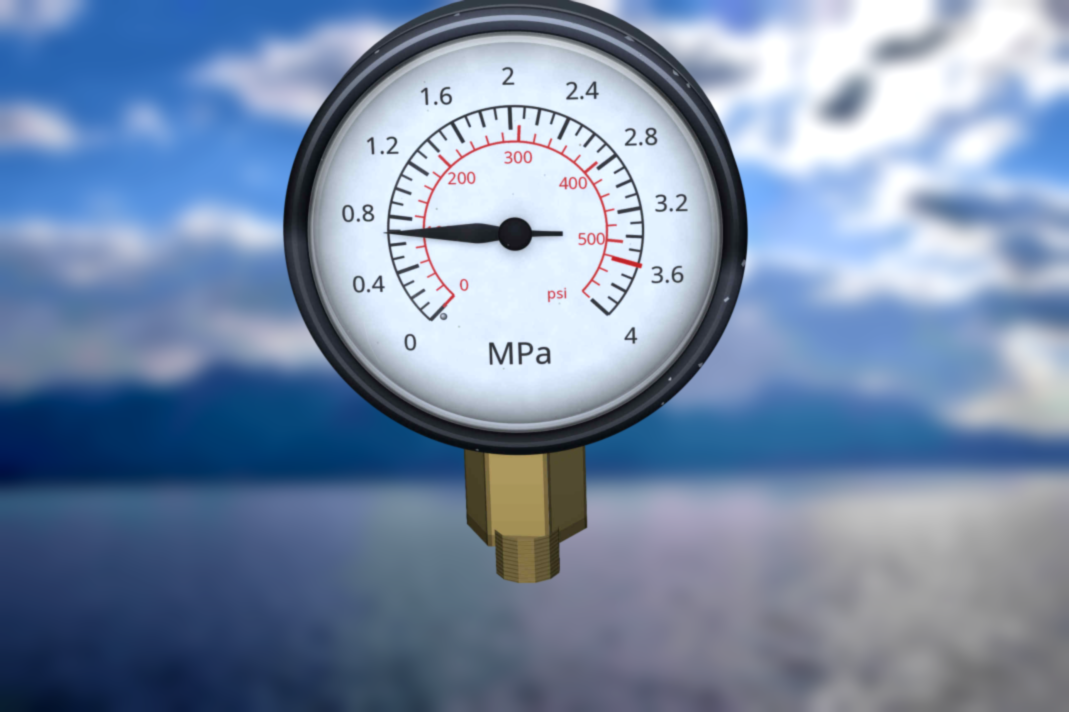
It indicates 0.7; MPa
